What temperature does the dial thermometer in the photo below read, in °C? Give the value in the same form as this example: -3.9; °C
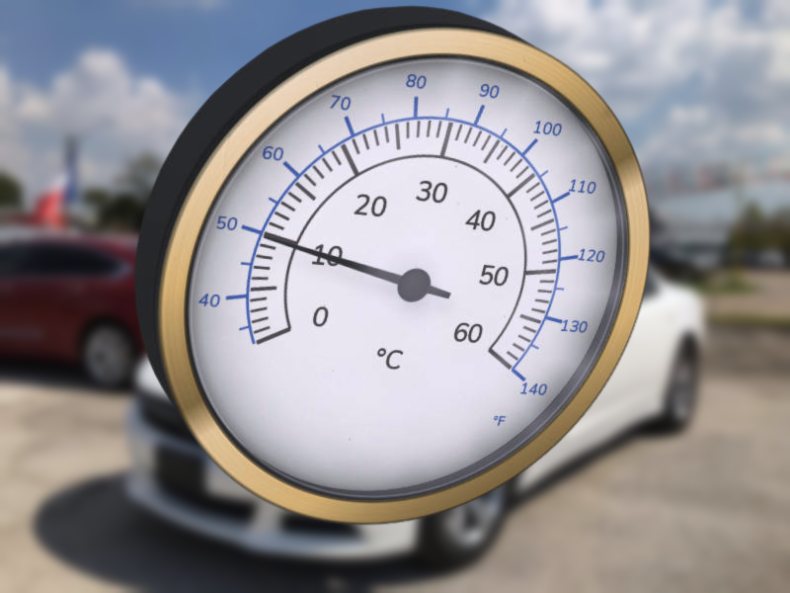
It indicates 10; °C
